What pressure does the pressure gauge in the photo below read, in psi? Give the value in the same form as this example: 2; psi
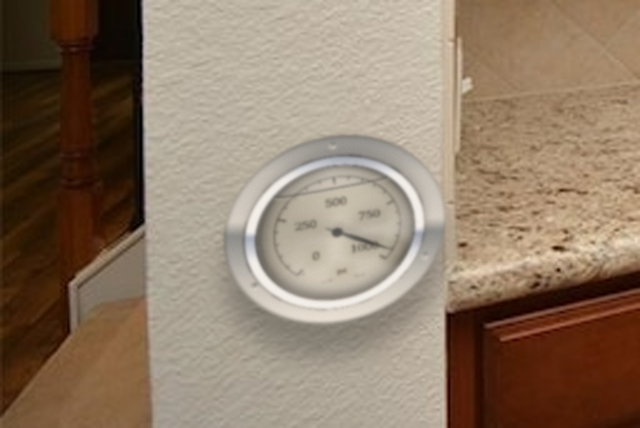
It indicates 950; psi
